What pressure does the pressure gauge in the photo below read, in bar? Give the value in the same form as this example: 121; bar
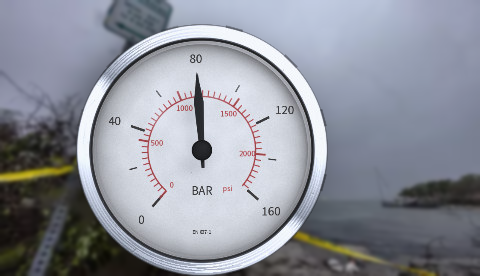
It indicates 80; bar
